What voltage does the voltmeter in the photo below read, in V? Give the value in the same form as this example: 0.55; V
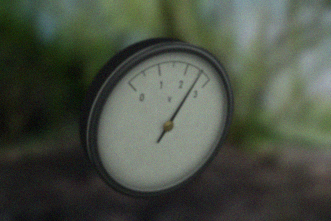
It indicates 2.5; V
